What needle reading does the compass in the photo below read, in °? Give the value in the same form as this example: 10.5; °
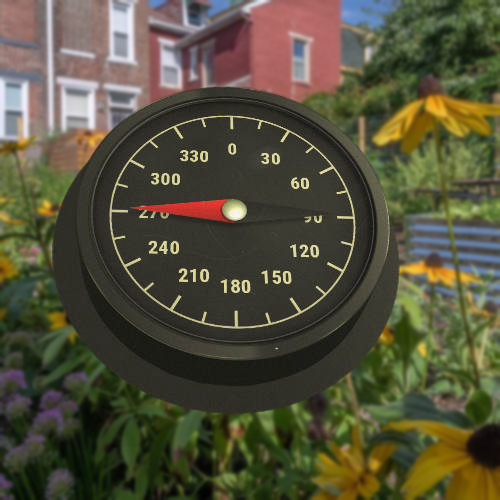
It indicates 270; °
